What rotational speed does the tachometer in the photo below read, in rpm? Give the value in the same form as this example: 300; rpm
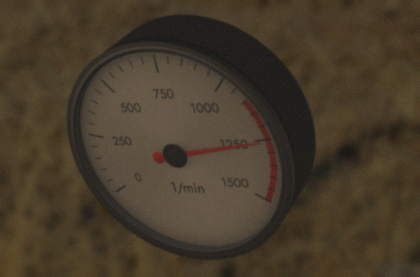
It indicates 1250; rpm
